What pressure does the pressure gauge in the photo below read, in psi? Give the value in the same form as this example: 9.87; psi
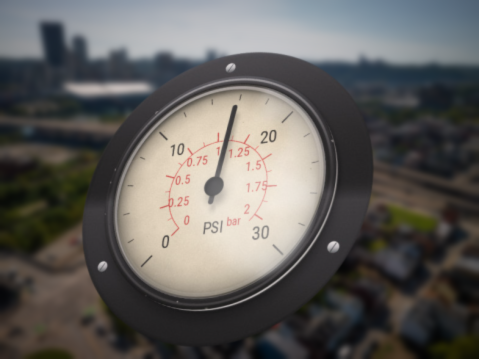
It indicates 16; psi
